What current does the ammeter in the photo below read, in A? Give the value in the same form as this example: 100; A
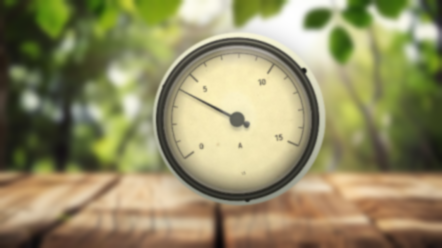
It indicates 4; A
